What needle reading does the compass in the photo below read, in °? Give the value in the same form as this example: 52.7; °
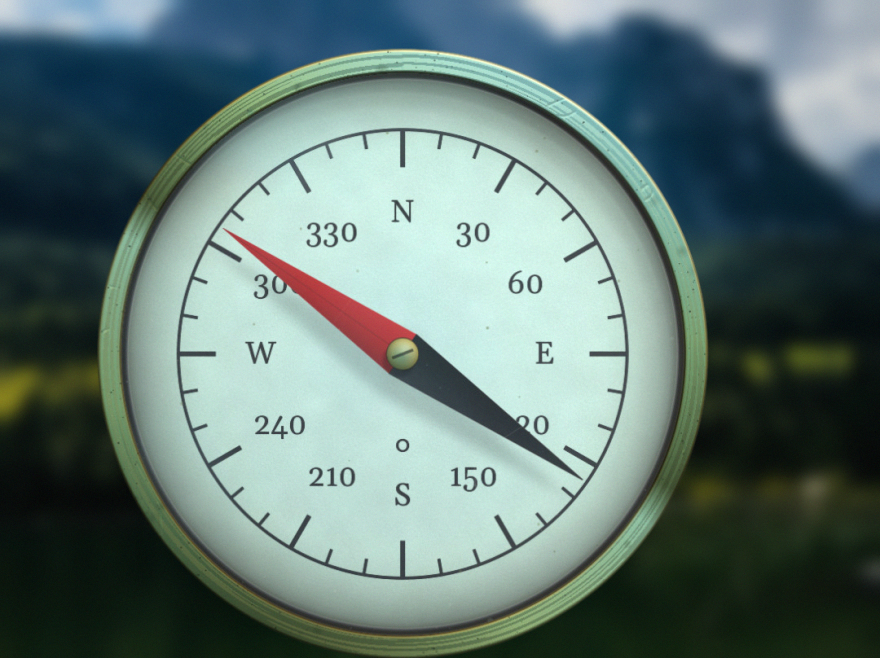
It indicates 305; °
